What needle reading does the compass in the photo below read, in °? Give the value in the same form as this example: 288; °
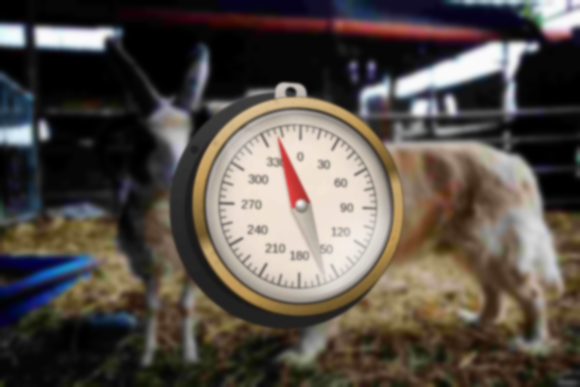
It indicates 340; °
